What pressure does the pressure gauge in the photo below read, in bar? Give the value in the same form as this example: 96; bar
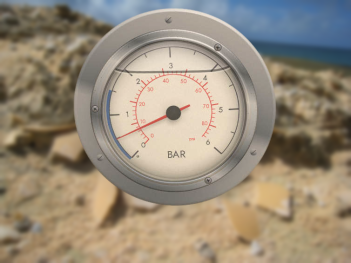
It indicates 0.5; bar
